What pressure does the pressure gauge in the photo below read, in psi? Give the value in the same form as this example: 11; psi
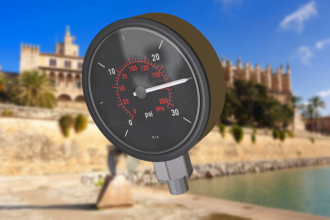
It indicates 25; psi
